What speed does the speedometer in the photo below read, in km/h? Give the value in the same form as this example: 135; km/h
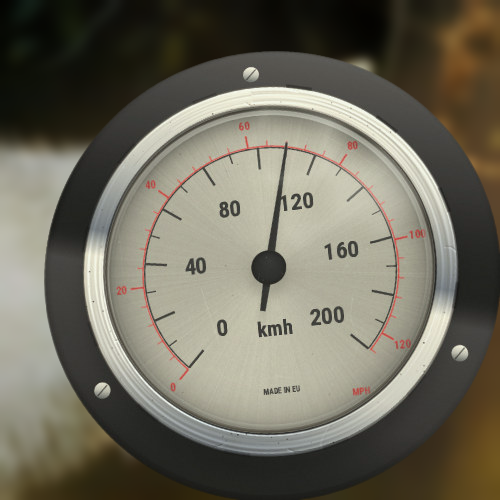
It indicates 110; km/h
